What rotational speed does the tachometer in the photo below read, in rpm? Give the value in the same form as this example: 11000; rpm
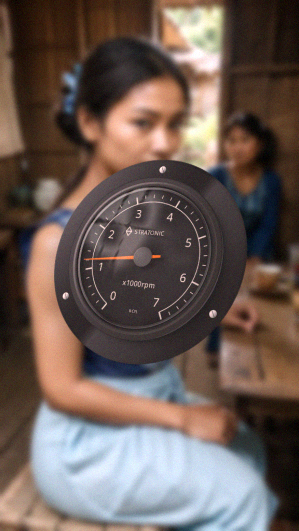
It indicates 1200; rpm
